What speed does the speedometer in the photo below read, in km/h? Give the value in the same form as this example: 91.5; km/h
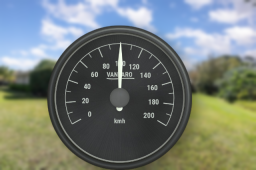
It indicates 100; km/h
